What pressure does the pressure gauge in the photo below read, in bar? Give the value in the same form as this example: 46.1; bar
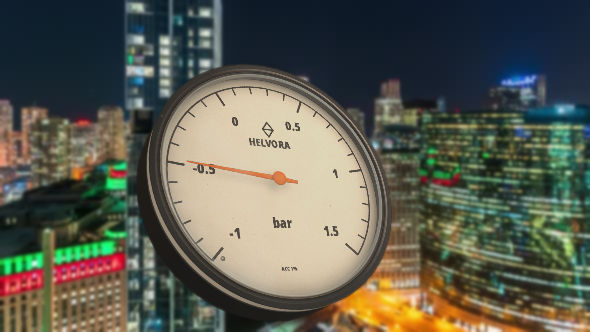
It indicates -0.5; bar
